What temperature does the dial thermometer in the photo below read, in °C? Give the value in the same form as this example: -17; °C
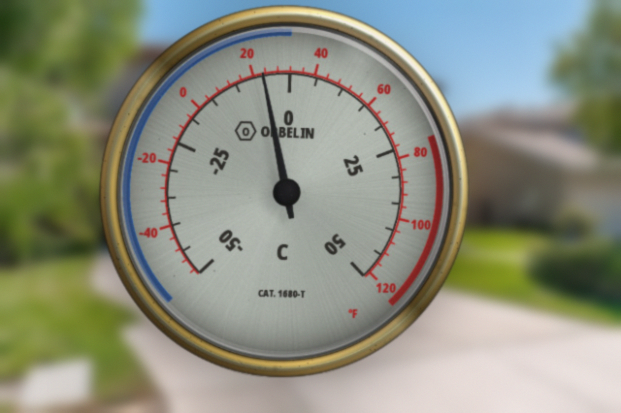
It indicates -5; °C
